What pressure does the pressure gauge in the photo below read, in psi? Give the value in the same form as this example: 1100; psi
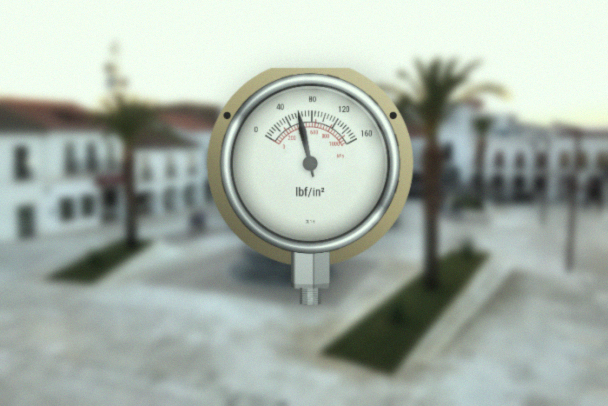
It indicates 60; psi
